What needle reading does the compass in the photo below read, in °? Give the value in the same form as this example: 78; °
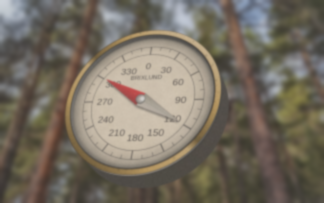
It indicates 300; °
